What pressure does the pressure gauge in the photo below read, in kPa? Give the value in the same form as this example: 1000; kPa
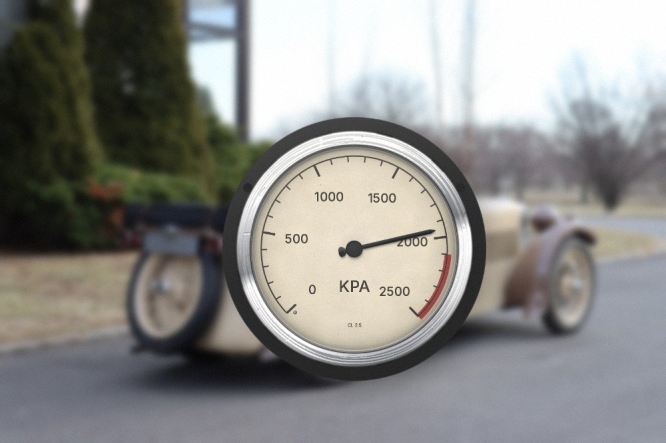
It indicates 1950; kPa
